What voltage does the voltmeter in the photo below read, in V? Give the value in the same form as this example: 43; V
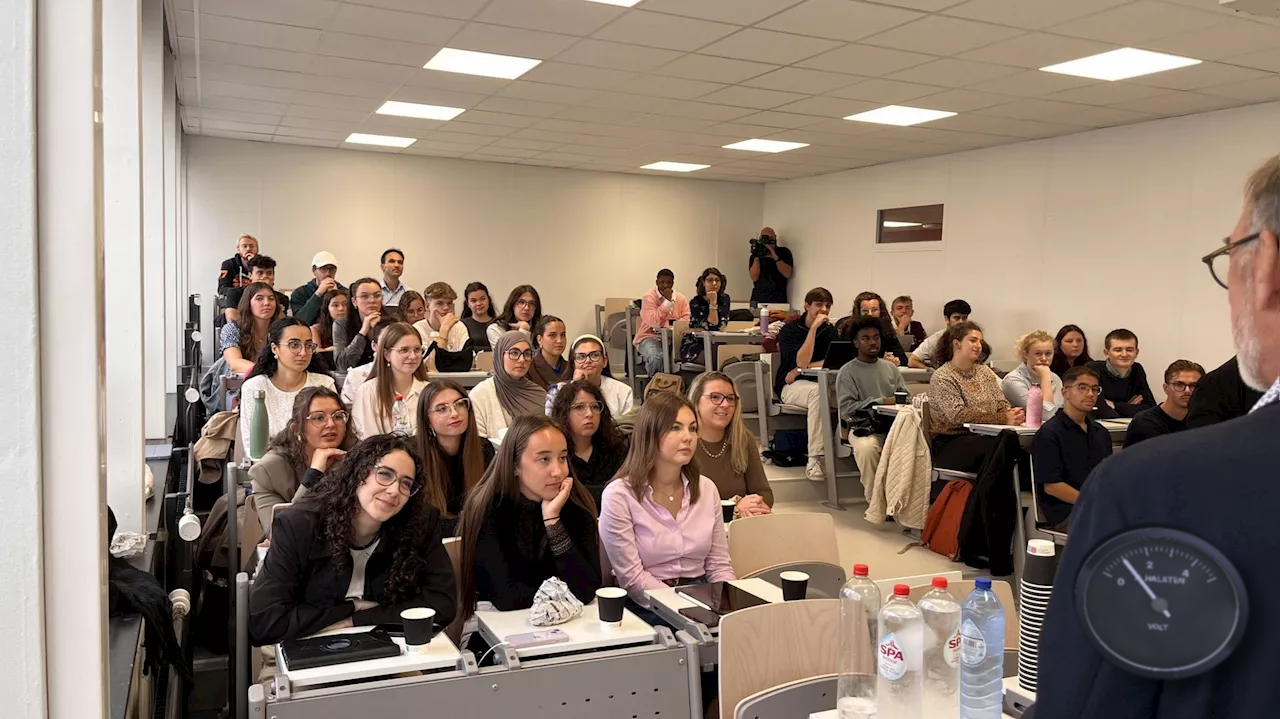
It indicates 1; V
